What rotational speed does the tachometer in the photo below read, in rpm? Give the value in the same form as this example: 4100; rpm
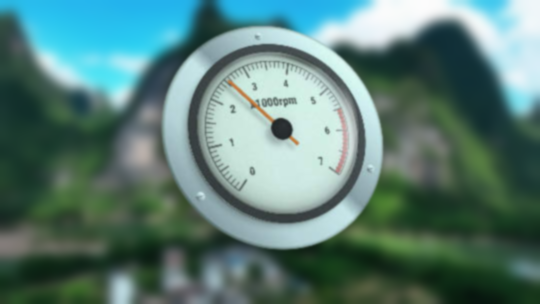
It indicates 2500; rpm
